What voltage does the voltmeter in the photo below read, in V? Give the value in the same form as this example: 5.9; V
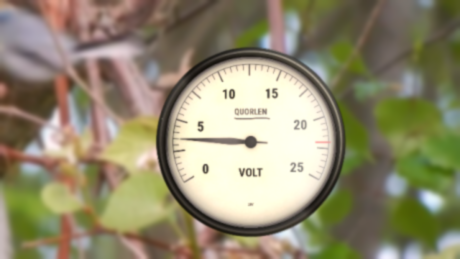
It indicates 3.5; V
